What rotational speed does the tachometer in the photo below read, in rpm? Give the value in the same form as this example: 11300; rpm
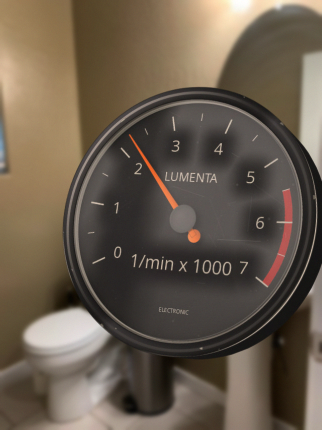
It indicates 2250; rpm
